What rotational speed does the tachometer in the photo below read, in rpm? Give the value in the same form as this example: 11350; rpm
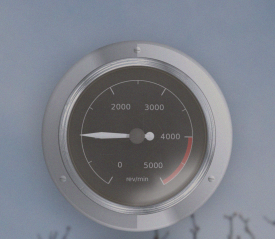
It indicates 1000; rpm
